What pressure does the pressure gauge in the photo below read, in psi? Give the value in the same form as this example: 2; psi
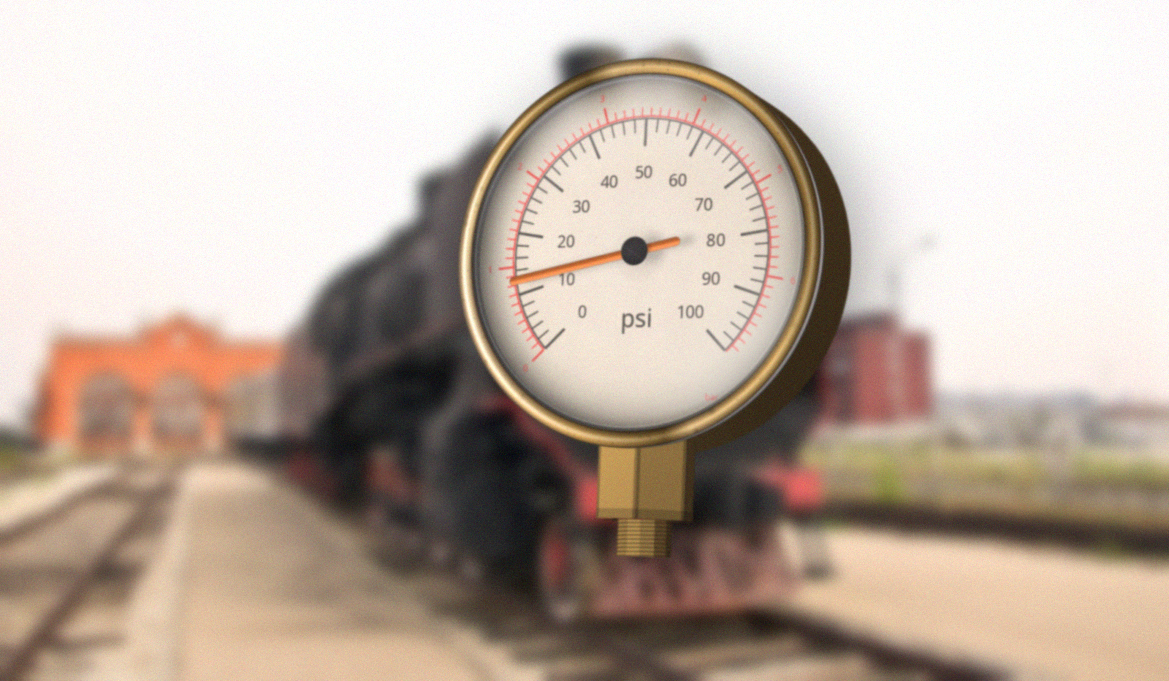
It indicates 12; psi
